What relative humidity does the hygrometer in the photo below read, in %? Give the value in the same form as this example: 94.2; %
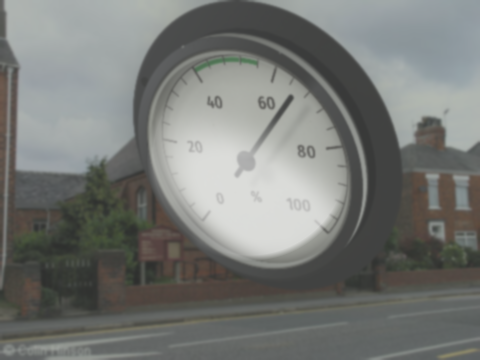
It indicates 66; %
